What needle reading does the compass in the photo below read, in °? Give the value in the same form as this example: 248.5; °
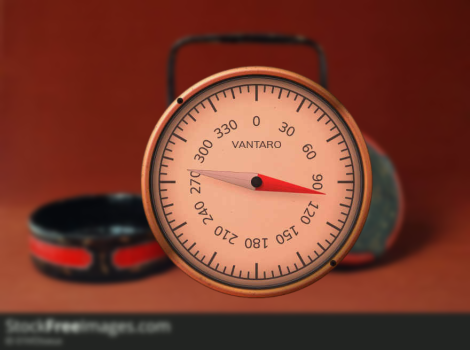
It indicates 100; °
